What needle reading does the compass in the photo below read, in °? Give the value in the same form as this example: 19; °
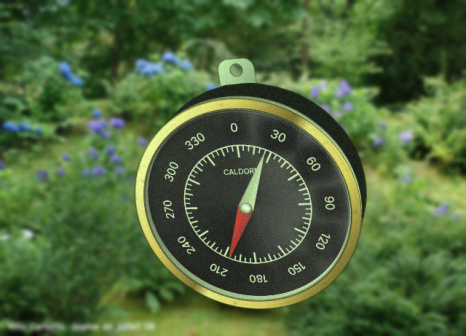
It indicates 205; °
